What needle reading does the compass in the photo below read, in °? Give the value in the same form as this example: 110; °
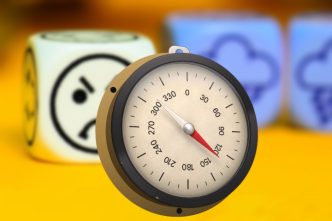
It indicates 130; °
